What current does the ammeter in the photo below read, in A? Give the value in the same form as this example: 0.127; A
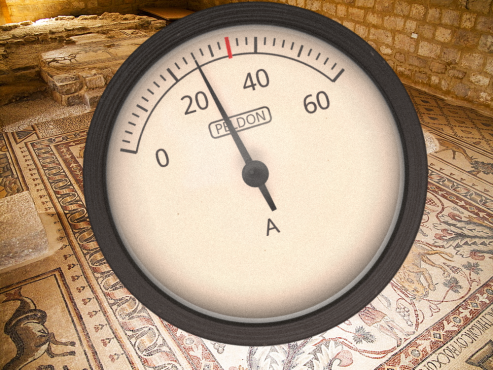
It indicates 26; A
